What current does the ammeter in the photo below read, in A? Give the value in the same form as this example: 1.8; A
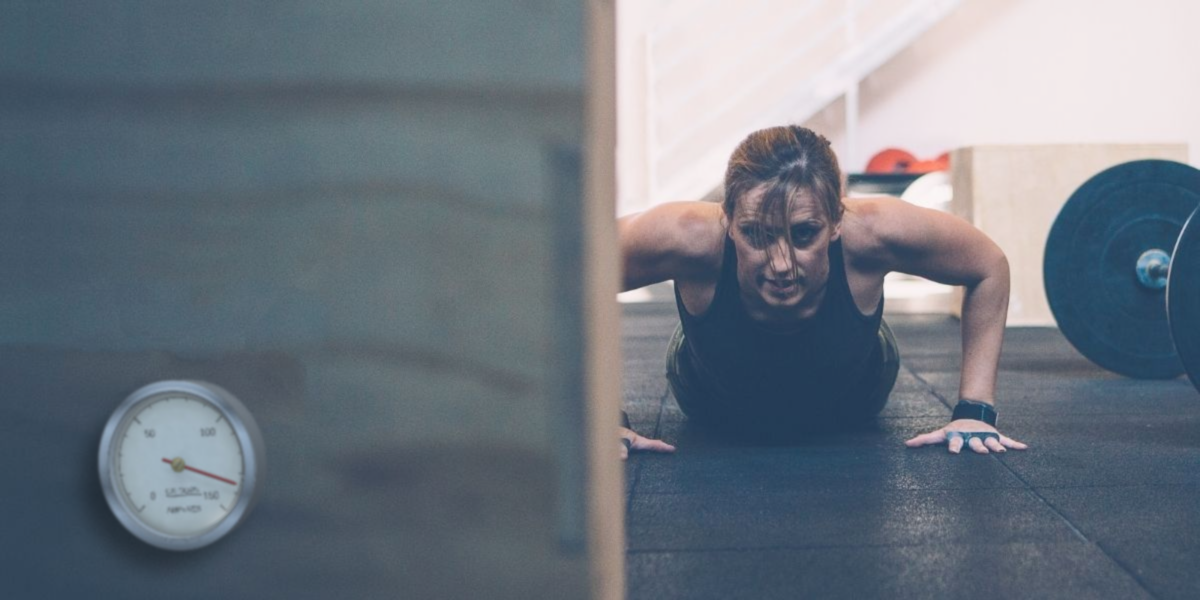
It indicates 135; A
